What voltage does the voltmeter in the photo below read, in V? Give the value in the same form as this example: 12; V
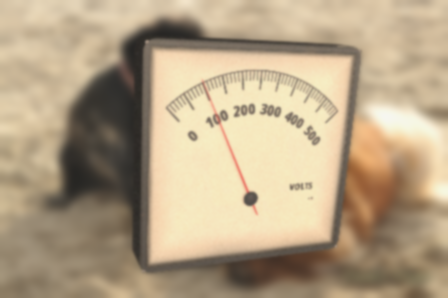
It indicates 100; V
